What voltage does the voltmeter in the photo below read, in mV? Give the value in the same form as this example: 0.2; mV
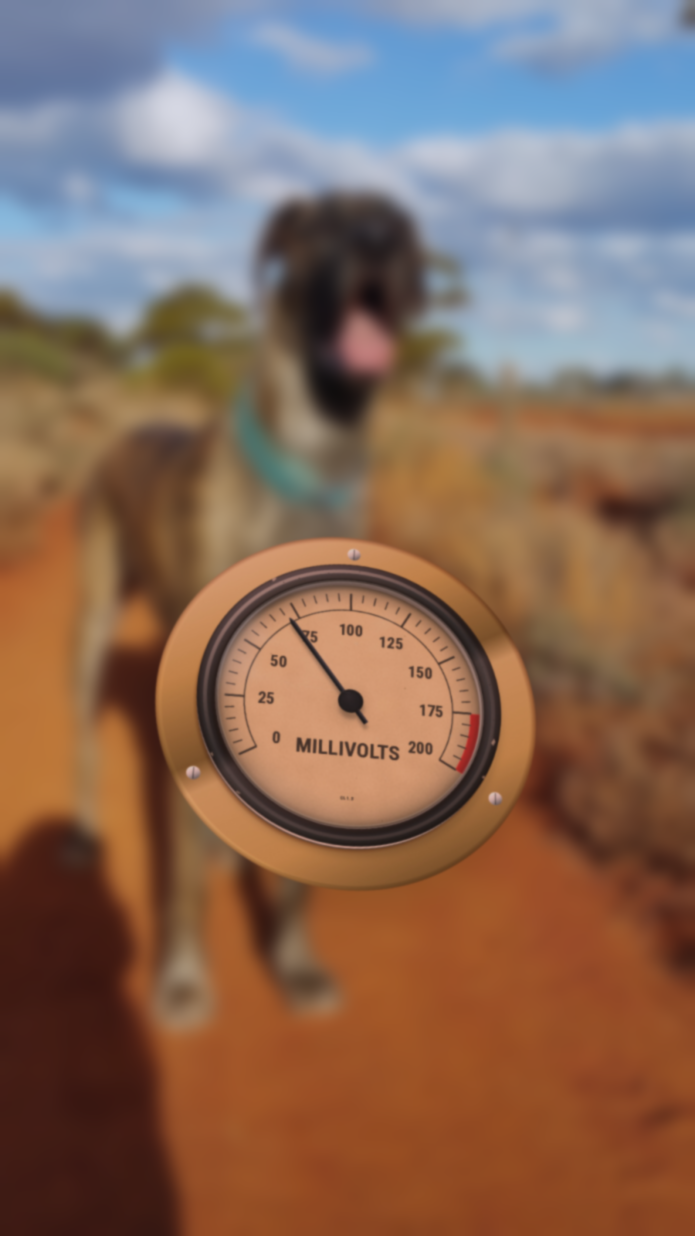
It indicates 70; mV
